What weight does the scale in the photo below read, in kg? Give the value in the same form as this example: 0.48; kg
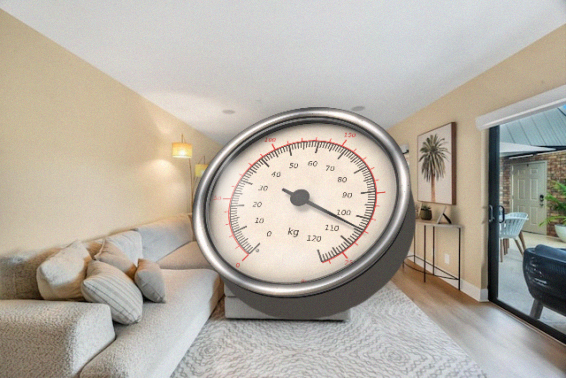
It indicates 105; kg
